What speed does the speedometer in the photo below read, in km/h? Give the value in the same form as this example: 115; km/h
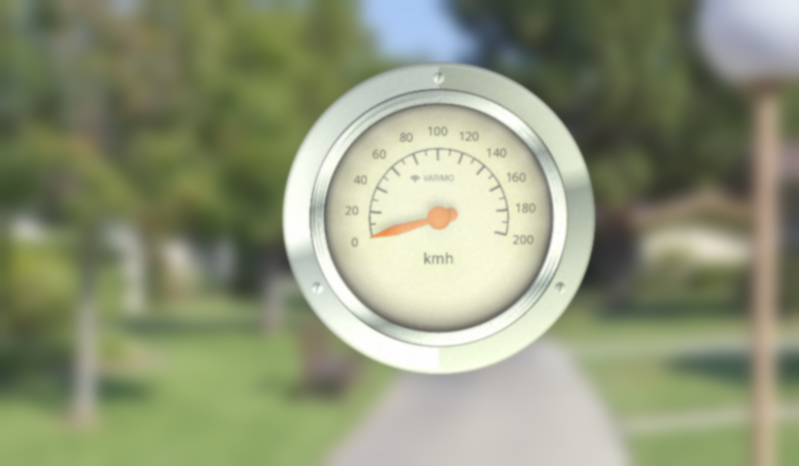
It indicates 0; km/h
